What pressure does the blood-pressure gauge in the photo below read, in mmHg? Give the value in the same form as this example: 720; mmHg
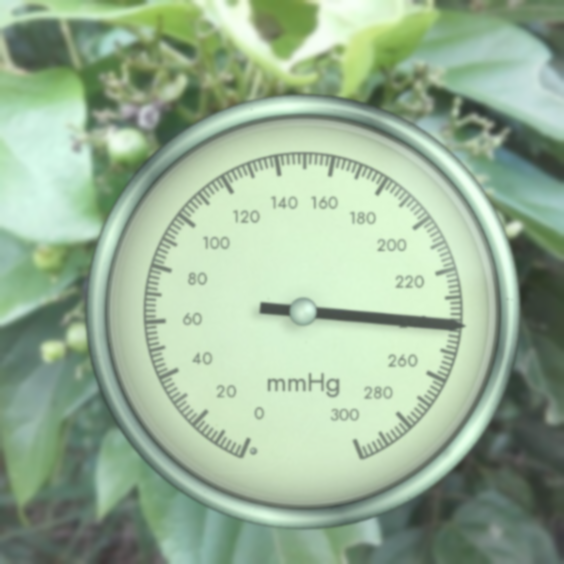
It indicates 240; mmHg
